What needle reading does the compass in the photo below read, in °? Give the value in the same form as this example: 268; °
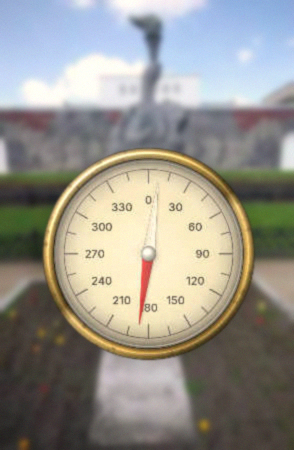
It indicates 187.5; °
